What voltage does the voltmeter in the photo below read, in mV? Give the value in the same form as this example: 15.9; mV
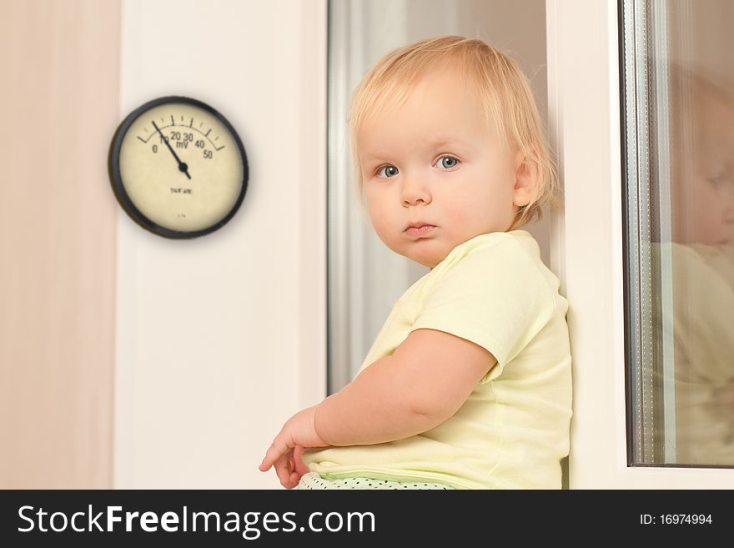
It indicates 10; mV
